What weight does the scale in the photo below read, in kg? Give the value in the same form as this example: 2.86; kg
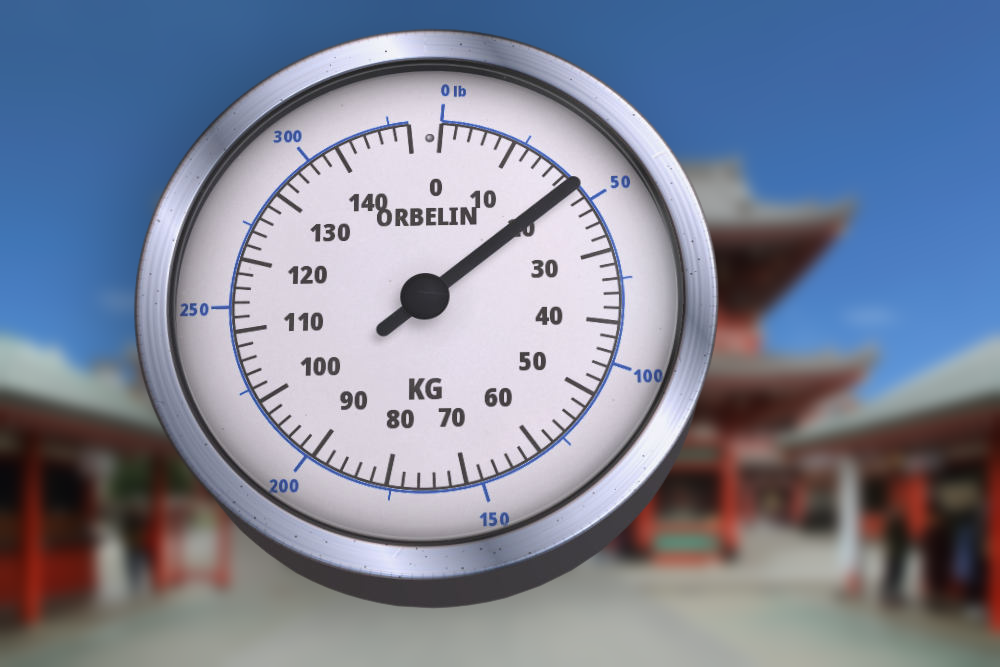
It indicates 20; kg
